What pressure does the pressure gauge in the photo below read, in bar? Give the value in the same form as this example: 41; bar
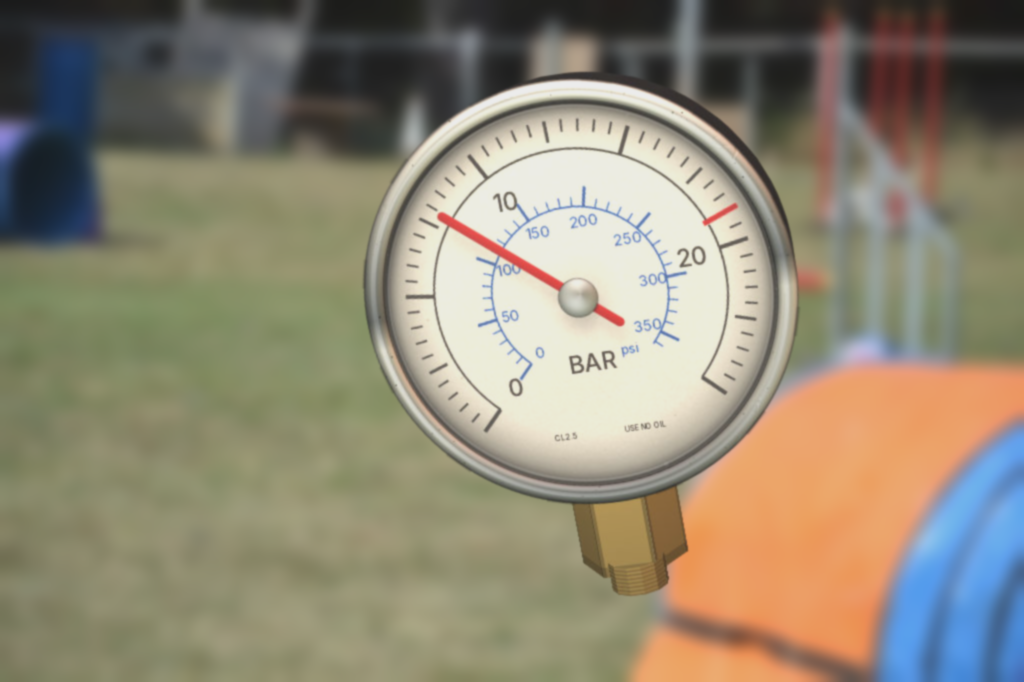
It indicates 8; bar
